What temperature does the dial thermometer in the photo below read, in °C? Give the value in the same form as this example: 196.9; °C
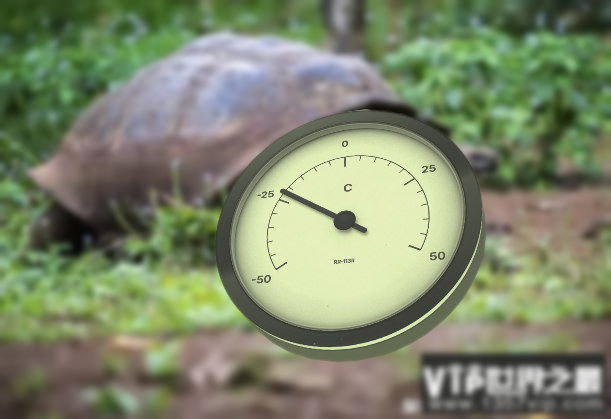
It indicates -22.5; °C
